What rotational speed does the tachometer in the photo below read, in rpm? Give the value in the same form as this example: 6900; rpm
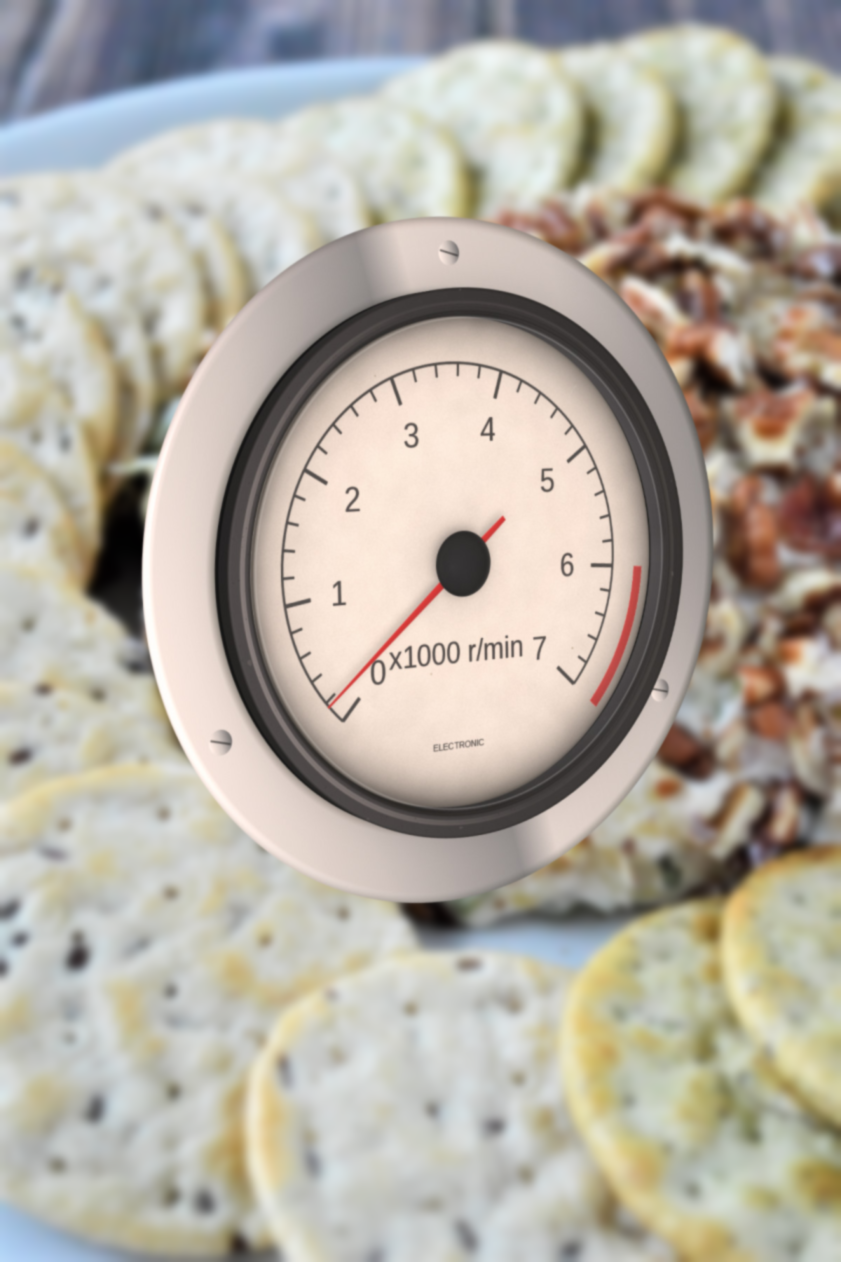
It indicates 200; rpm
